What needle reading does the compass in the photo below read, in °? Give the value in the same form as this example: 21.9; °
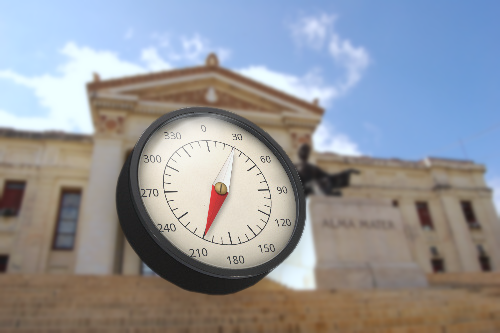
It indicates 210; °
